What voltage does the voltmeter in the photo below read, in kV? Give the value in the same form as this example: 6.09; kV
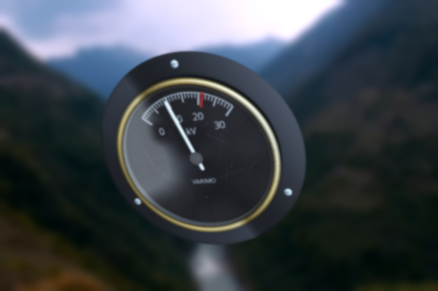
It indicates 10; kV
